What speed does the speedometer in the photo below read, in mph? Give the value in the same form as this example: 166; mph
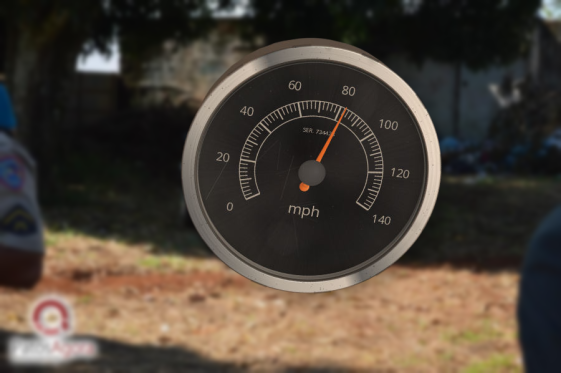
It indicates 82; mph
